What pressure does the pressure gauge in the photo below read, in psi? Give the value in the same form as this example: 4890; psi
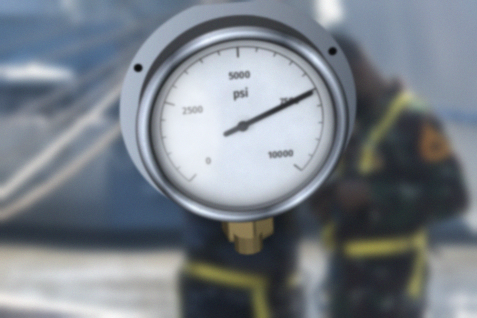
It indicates 7500; psi
